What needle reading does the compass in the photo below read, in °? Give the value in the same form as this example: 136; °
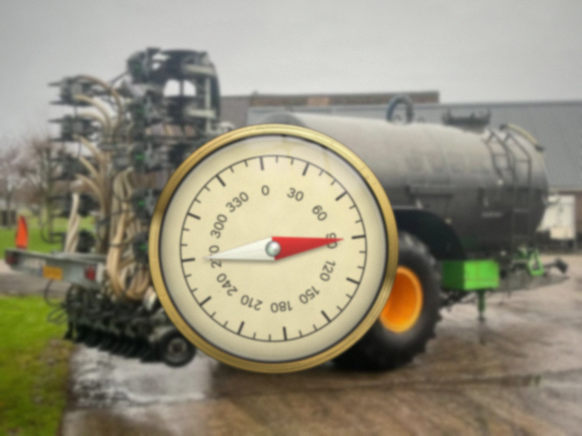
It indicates 90; °
